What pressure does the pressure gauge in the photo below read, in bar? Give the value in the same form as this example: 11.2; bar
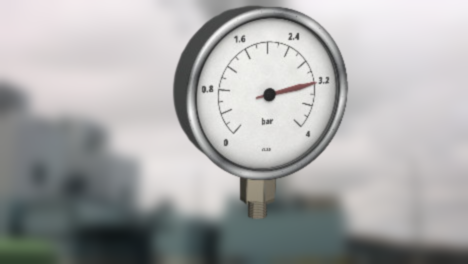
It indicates 3.2; bar
